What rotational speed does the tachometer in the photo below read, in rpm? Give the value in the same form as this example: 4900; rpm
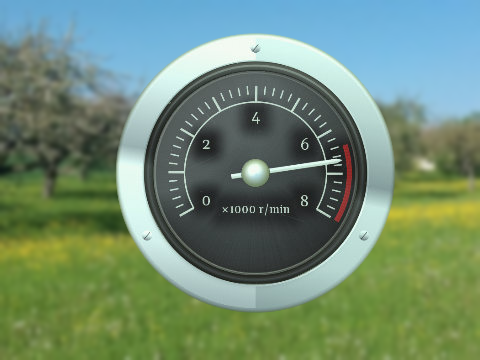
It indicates 6700; rpm
